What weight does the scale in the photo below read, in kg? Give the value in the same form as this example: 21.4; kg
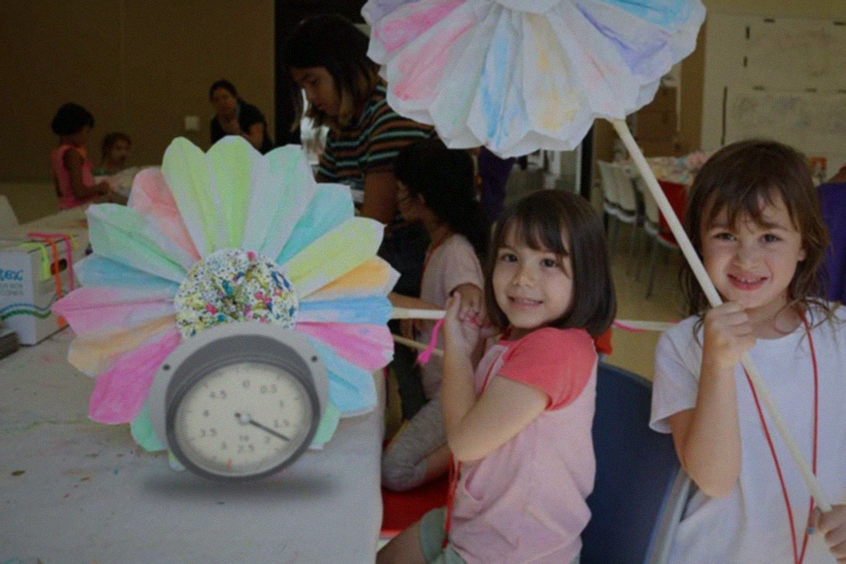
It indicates 1.75; kg
